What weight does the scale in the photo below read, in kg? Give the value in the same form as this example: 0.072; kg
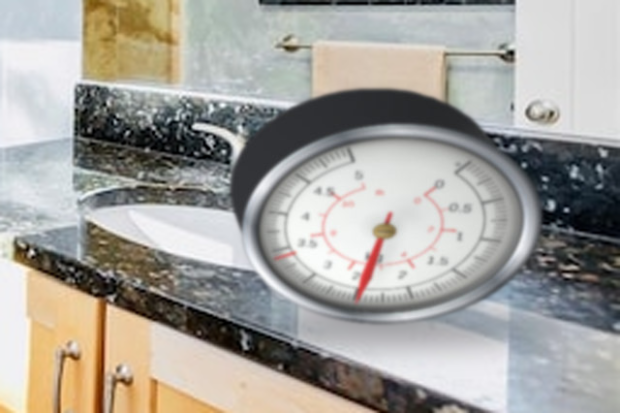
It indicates 2.5; kg
